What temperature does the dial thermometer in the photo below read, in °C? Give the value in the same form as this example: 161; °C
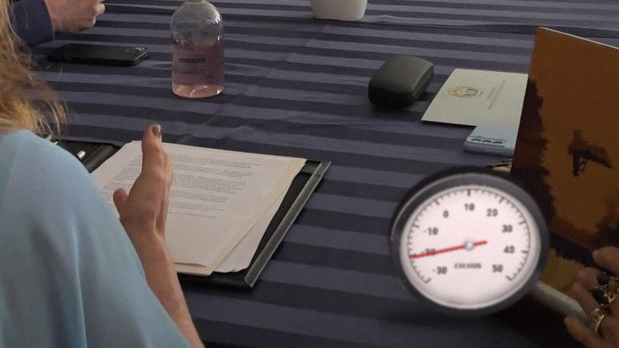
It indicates -20; °C
